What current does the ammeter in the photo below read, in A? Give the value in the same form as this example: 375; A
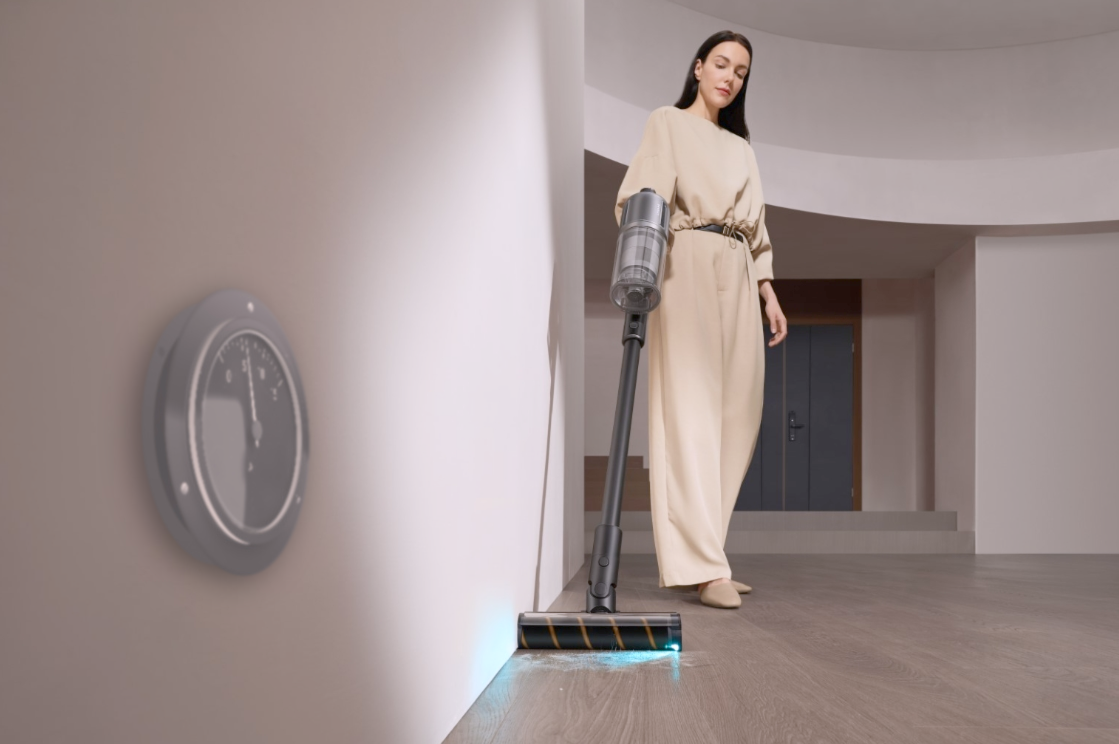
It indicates 5; A
